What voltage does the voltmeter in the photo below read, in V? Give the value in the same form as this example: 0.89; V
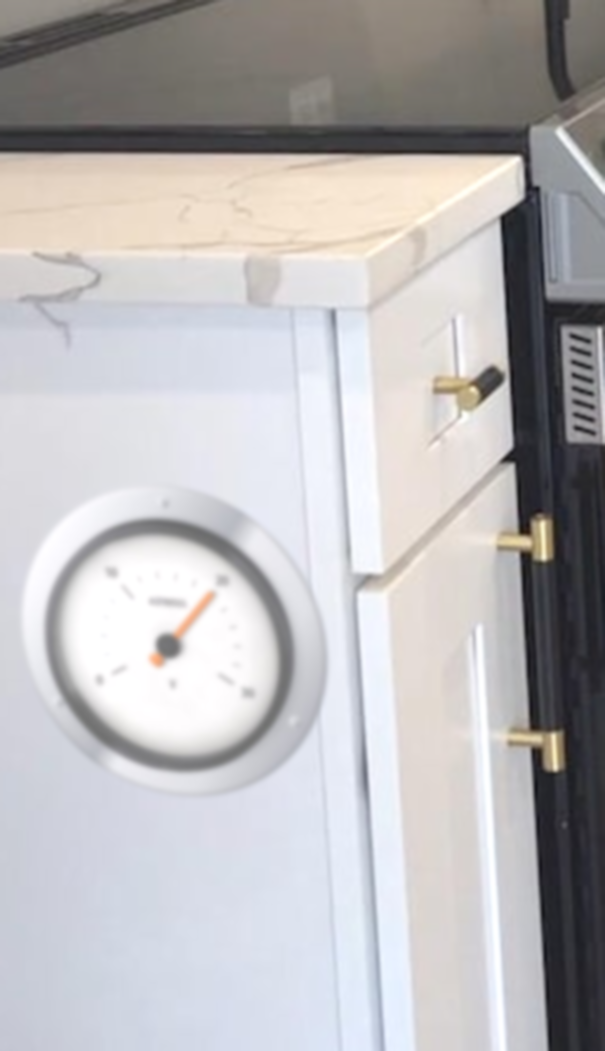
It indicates 20; V
